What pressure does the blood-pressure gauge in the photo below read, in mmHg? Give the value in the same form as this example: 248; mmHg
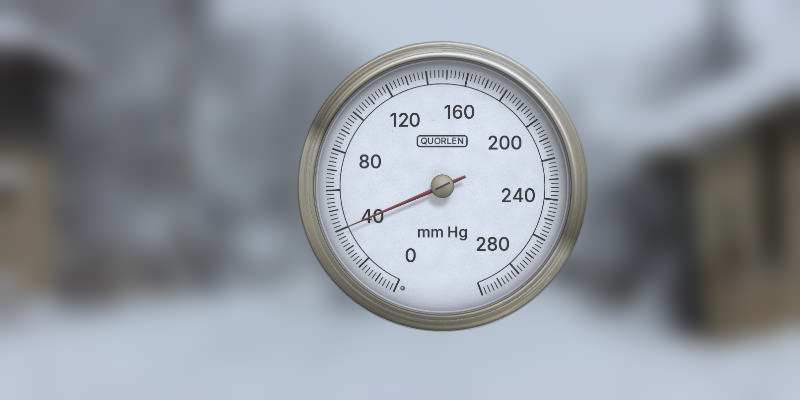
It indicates 40; mmHg
